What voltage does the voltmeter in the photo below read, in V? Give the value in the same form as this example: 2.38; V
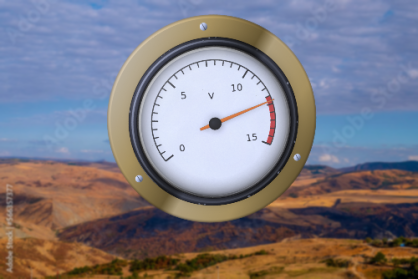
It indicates 12.25; V
